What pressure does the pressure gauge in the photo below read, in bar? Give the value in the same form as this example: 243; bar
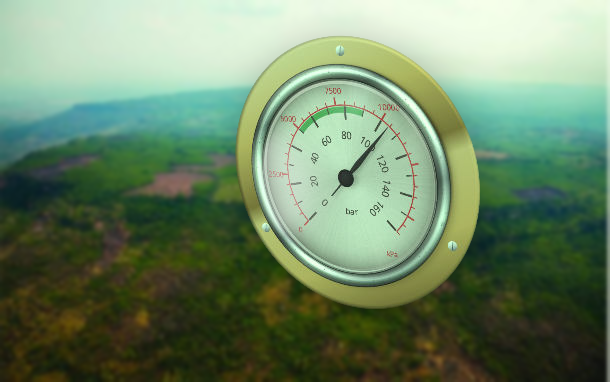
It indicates 105; bar
